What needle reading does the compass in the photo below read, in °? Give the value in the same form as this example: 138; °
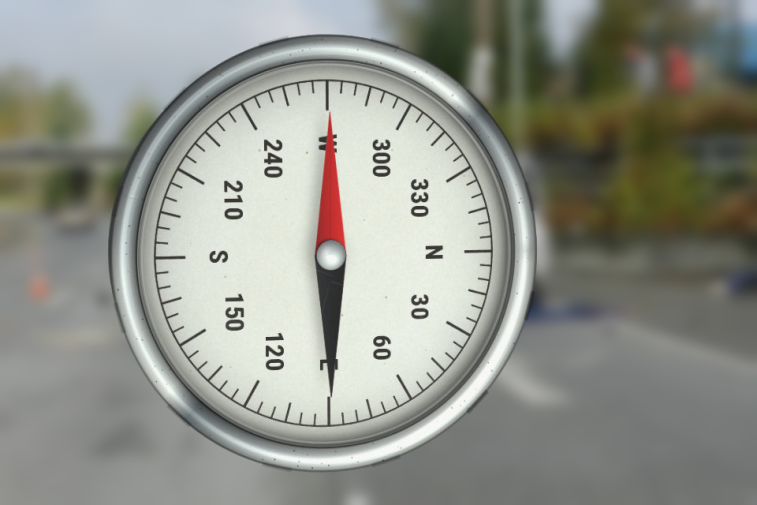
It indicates 270; °
